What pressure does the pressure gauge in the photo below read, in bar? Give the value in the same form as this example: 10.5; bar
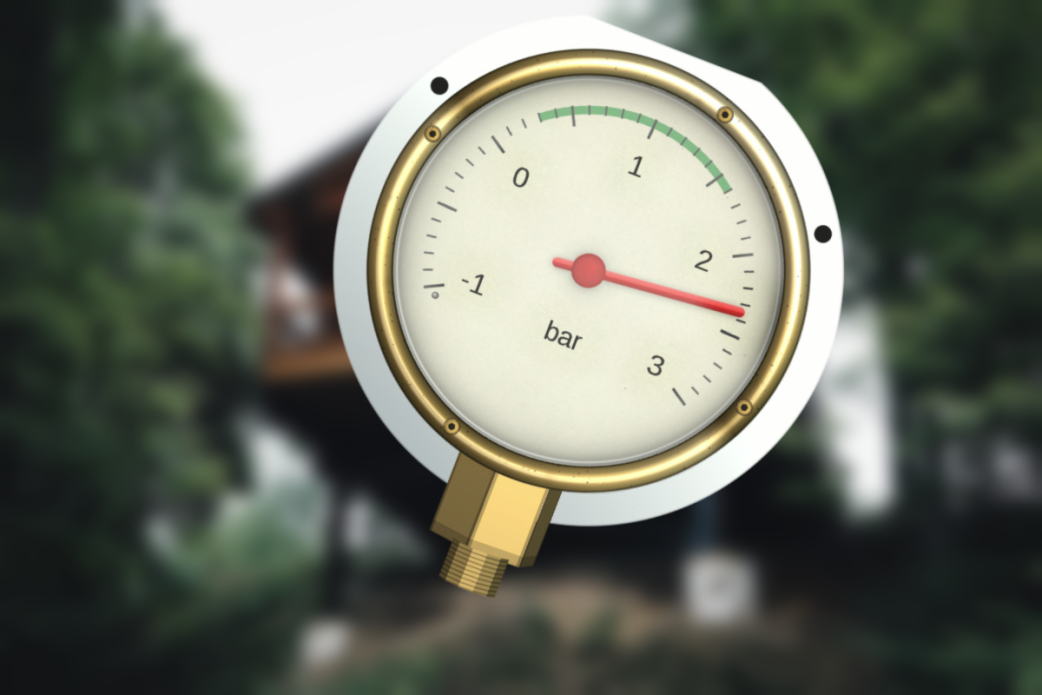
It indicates 2.35; bar
